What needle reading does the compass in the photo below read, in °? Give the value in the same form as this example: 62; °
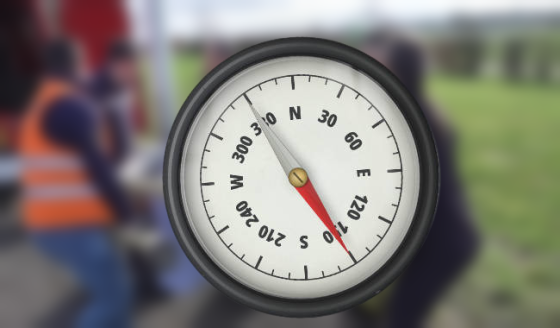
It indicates 150; °
